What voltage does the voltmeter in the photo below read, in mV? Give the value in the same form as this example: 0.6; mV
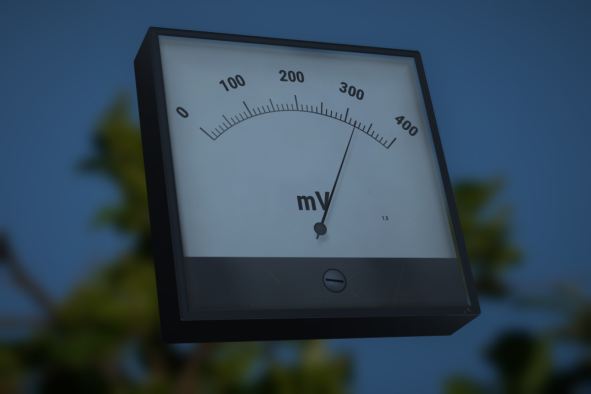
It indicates 320; mV
